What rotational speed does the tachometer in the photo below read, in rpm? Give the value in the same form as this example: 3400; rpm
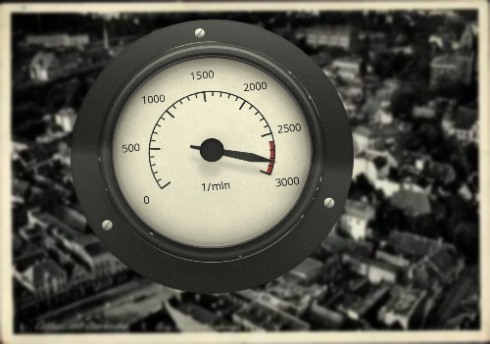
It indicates 2850; rpm
